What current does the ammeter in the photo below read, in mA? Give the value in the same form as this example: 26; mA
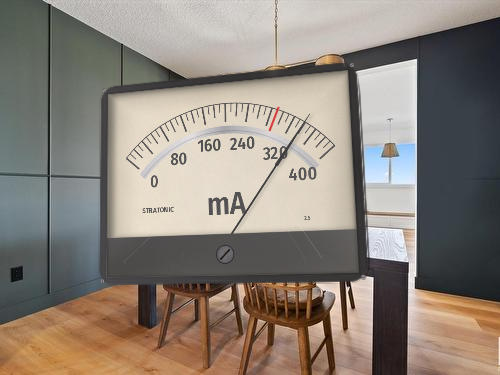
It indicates 340; mA
